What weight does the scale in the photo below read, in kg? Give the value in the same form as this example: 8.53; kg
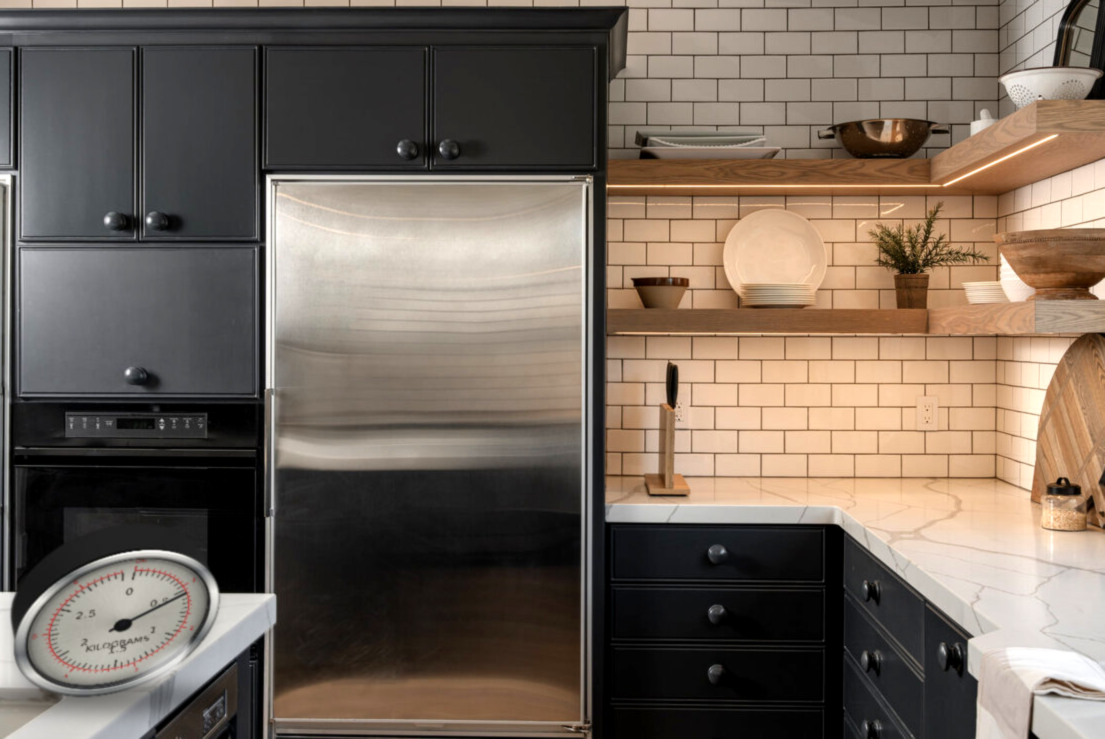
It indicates 0.5; kg
